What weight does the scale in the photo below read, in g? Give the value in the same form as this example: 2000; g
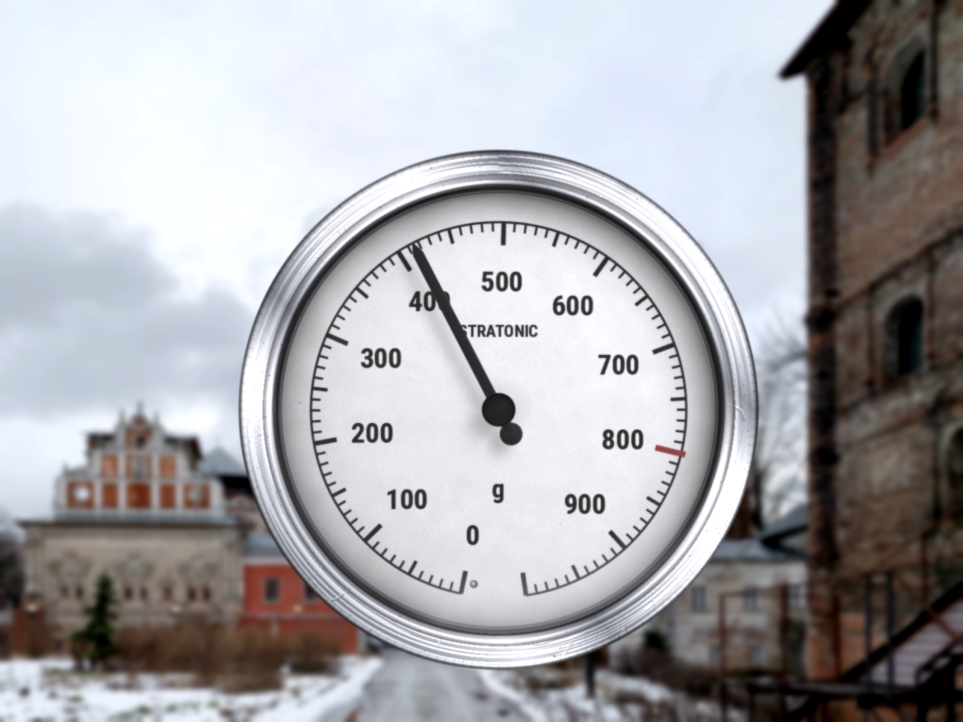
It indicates 415; g
